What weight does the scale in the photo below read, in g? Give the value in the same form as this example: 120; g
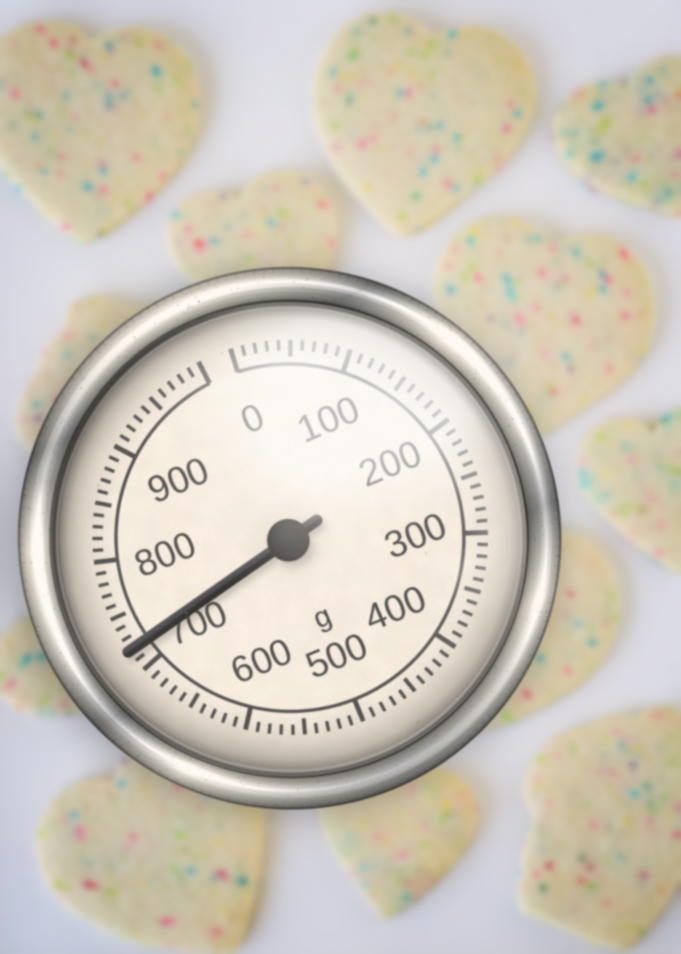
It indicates 720; g
